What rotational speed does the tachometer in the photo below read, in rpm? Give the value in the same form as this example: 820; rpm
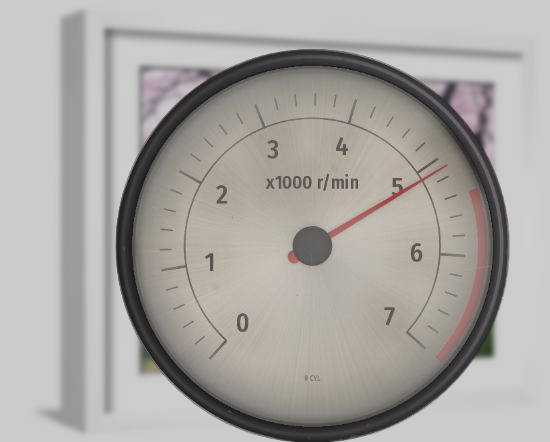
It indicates 5100; rpm
